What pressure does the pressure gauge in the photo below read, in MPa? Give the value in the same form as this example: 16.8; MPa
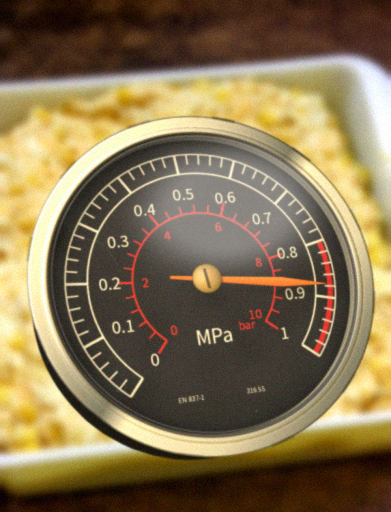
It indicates 0.88; MPa
